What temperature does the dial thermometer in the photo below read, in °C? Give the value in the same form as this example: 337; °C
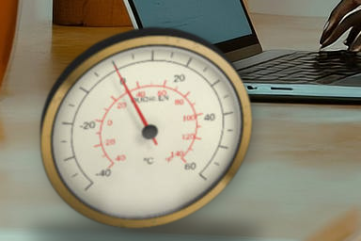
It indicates 0; °C
